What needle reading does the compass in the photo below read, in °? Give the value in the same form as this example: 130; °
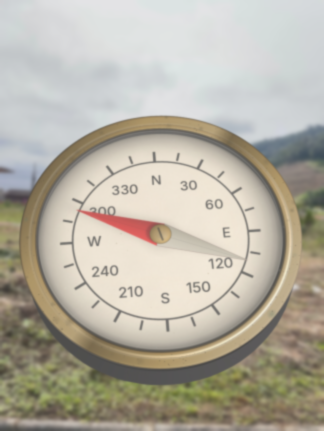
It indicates 292.5; °
